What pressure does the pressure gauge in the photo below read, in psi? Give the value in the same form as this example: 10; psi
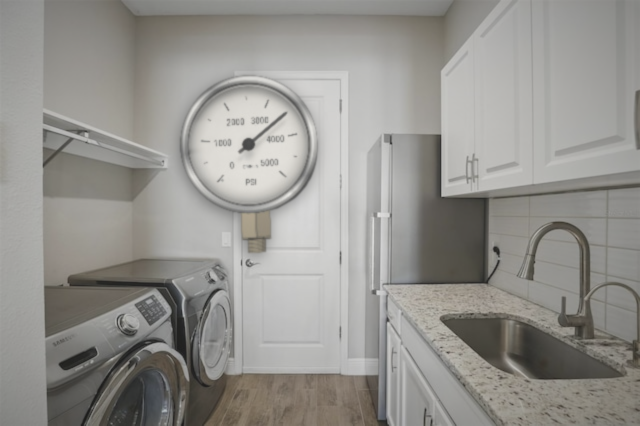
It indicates 3500; psi
